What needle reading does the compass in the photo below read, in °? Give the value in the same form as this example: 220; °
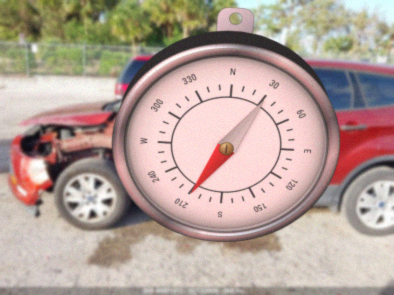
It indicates 210; °
